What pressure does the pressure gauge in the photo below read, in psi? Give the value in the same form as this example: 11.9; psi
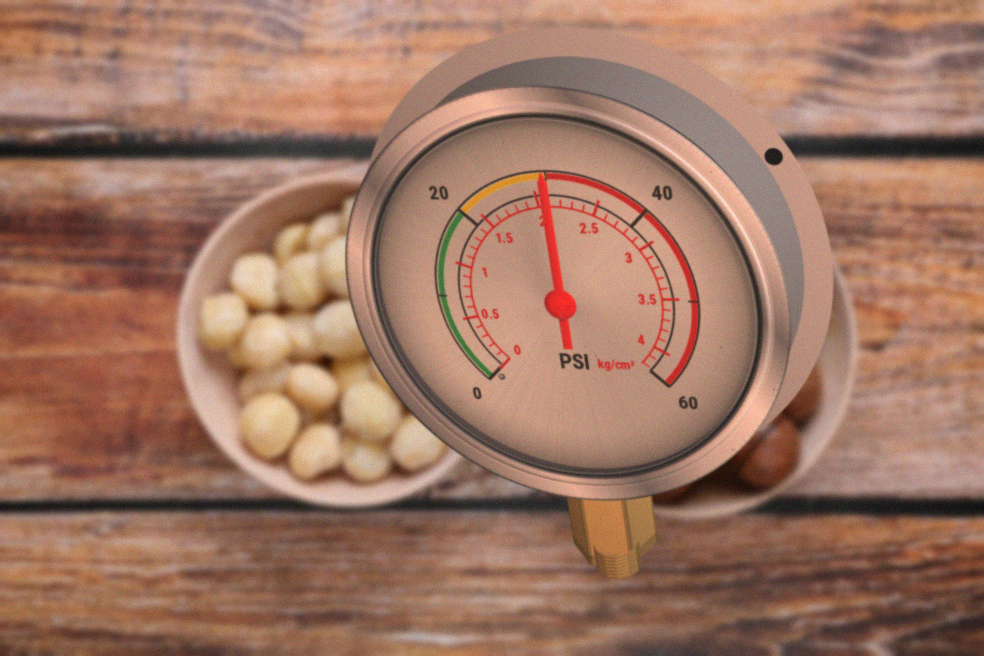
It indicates 30; psi
